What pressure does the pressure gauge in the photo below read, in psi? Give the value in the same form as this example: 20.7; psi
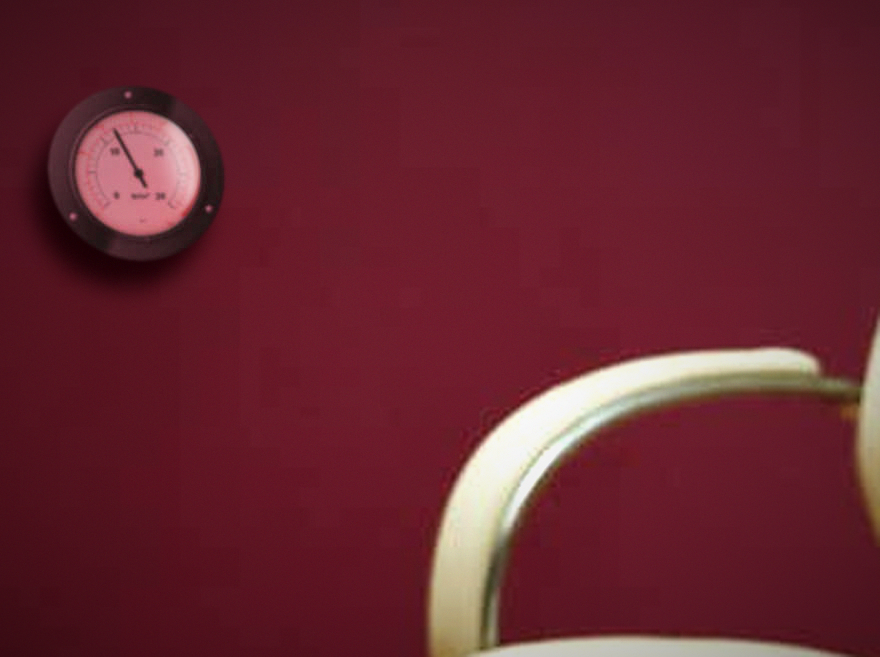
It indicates 12; psi
